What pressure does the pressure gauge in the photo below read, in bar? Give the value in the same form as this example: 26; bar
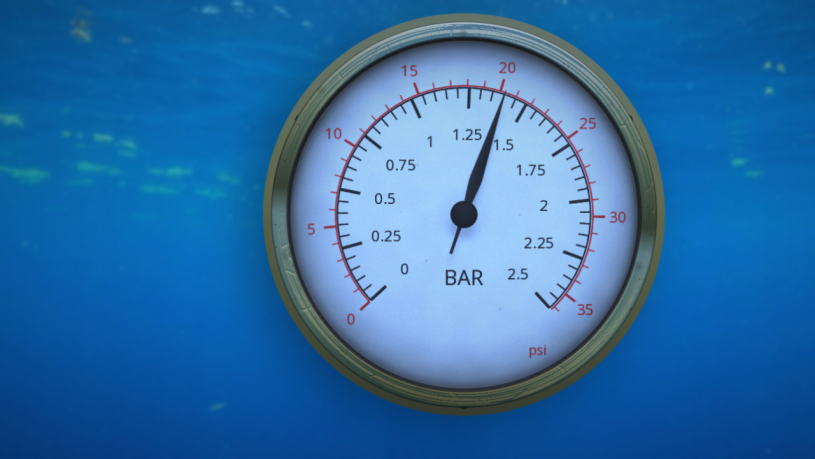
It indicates 1.4; bar
